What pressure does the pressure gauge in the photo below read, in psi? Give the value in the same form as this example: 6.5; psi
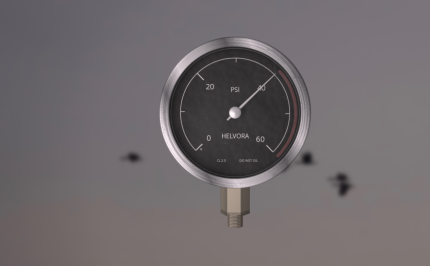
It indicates 40; psi
